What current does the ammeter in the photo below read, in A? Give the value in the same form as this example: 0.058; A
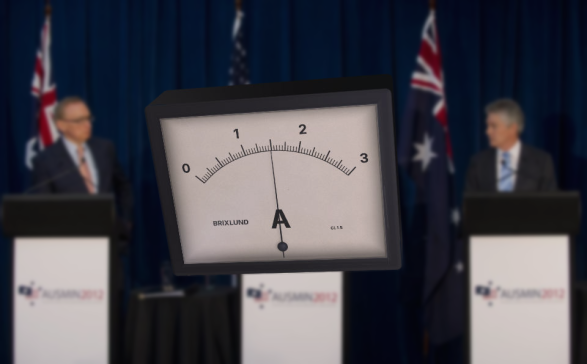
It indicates 1.5; A
